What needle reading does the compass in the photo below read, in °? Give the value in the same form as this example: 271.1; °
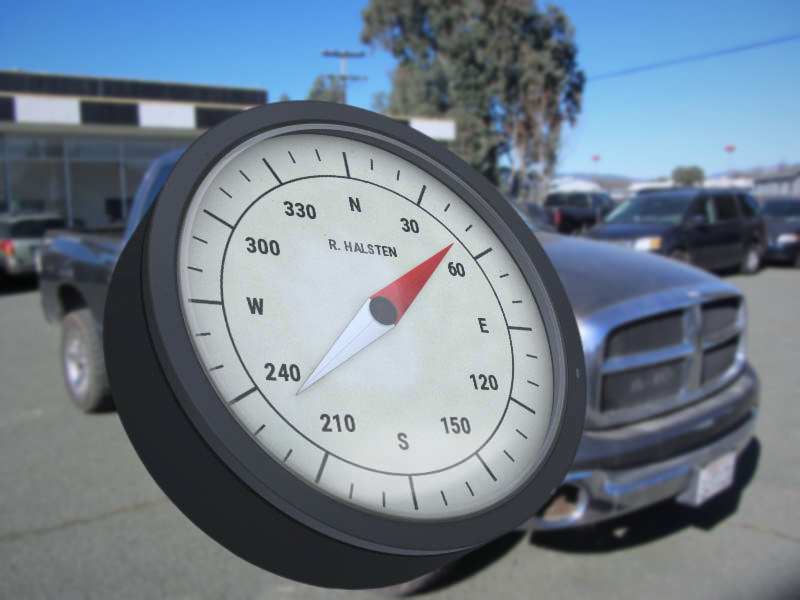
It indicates 50; °
